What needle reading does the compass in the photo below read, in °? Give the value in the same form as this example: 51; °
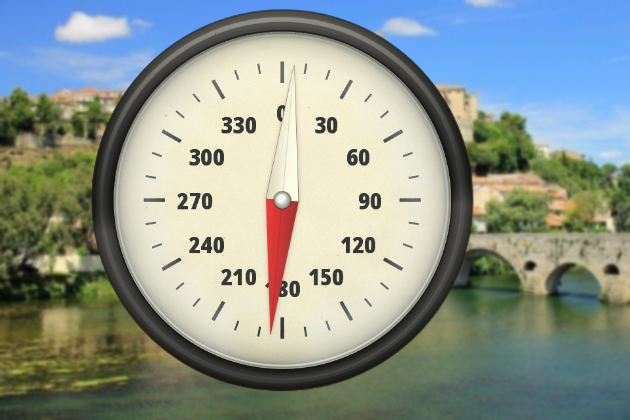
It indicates 185; °
